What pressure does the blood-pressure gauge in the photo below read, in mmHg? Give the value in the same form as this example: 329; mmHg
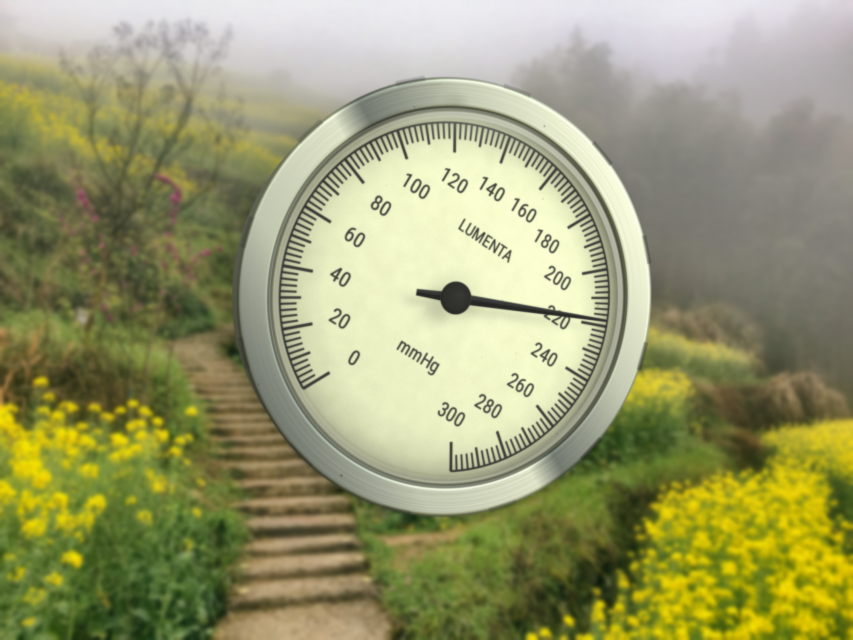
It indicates 218; mmHg
